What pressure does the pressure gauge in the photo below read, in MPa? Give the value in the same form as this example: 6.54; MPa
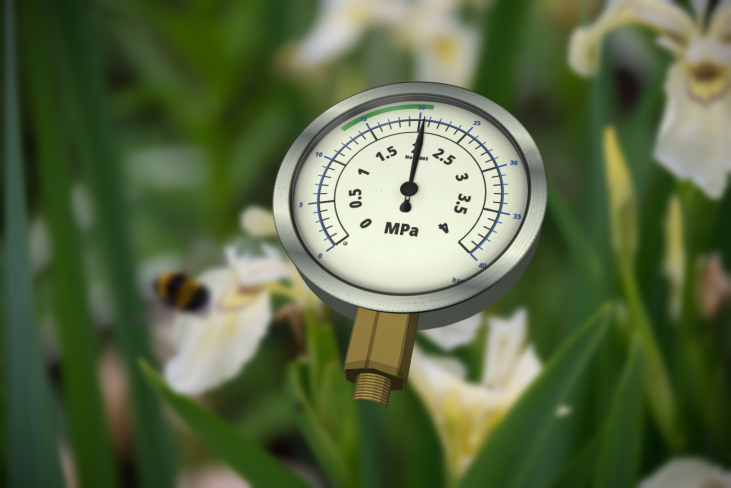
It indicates 2.05; MPa
